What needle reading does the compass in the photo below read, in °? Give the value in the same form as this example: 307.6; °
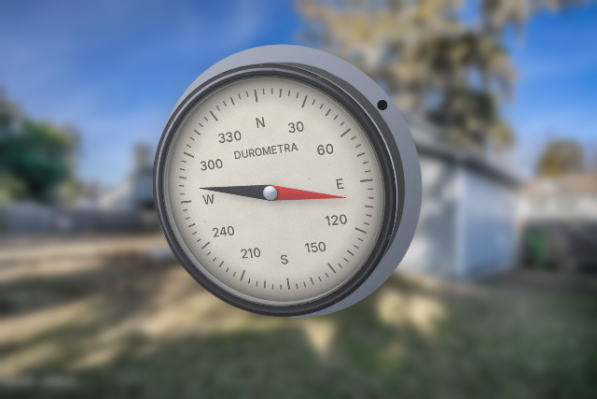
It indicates 100; °
